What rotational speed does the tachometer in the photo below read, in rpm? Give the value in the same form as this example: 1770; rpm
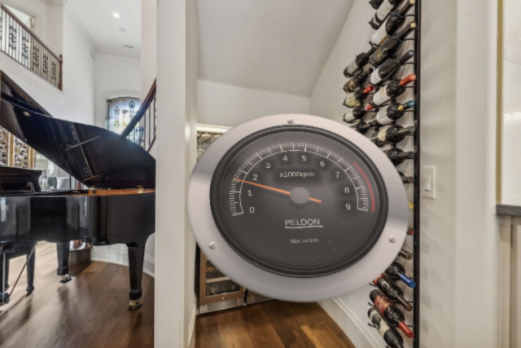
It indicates 1500; rpm
